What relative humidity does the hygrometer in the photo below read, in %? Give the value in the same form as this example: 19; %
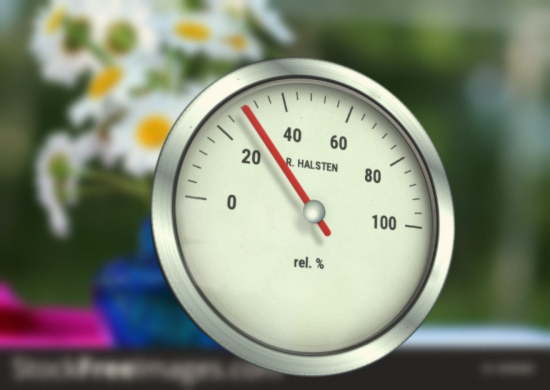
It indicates 28; %
